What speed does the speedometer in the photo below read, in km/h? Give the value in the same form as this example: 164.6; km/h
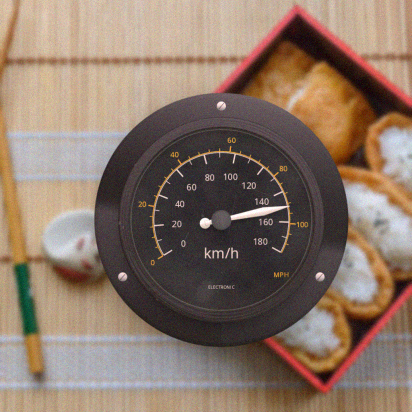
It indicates 150; km/h
